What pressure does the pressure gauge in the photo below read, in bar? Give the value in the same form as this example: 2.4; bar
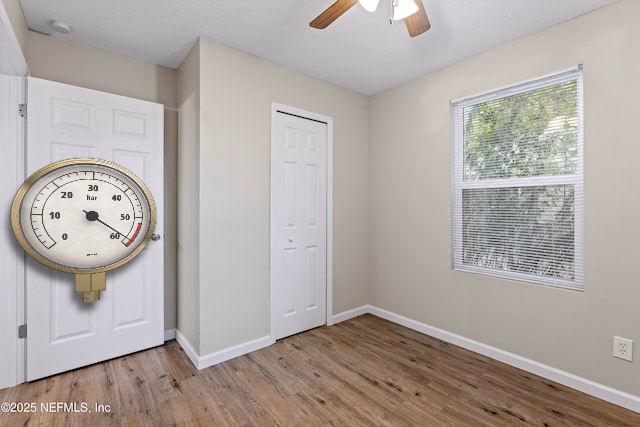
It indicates 58; bar
